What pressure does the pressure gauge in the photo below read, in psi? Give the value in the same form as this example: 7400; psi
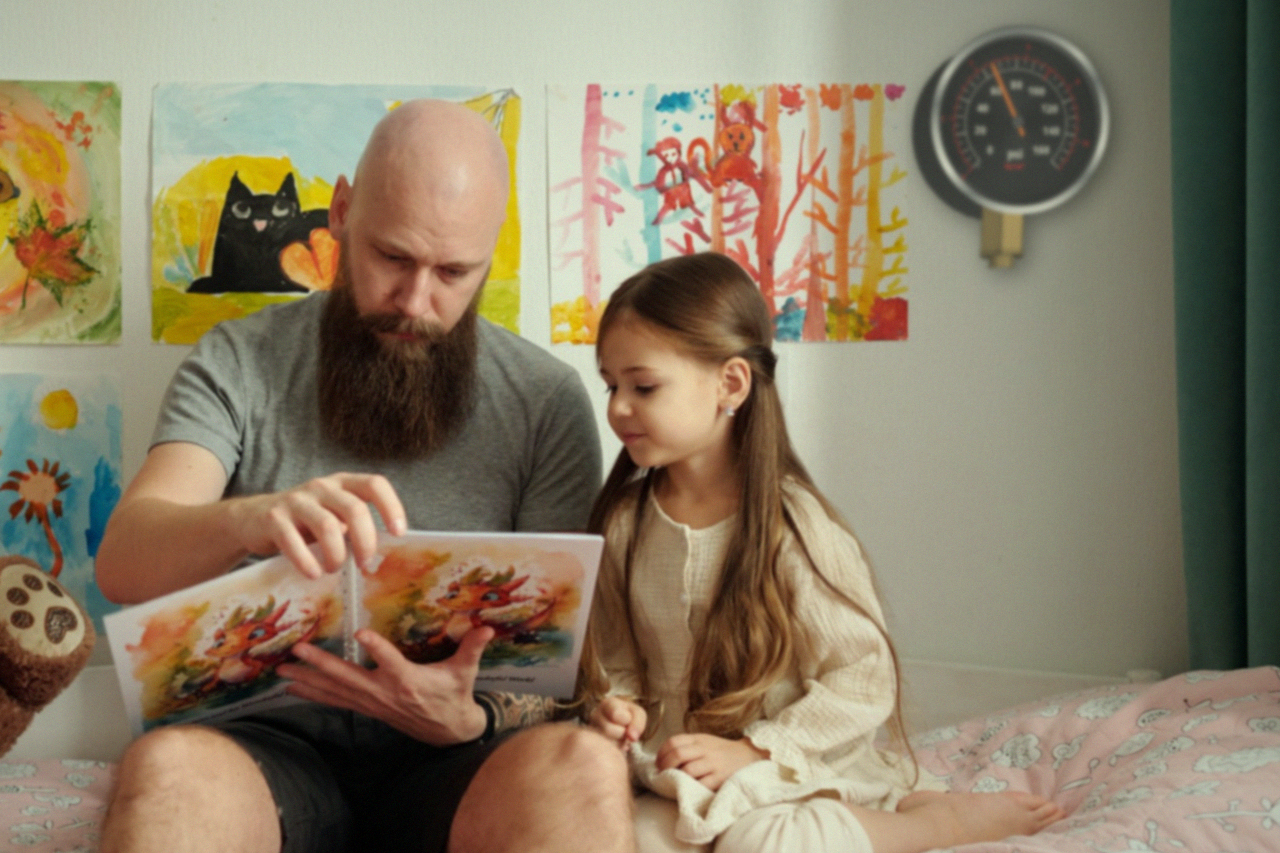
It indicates 65; psi
